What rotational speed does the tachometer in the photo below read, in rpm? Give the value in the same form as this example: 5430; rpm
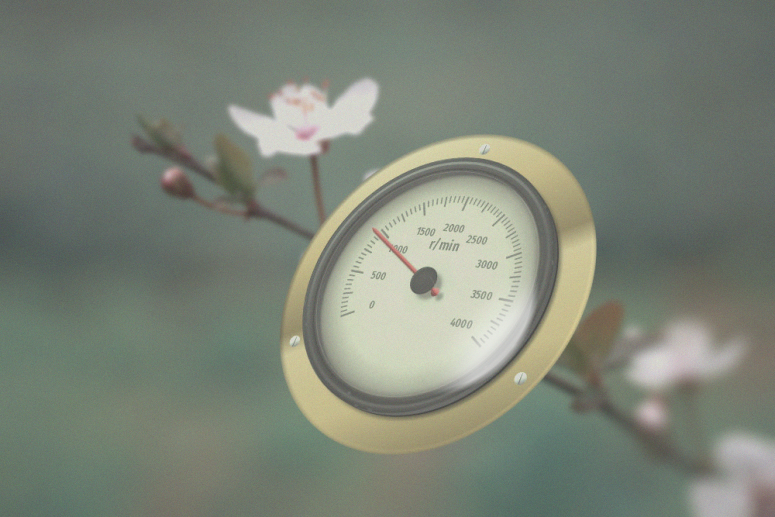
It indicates 950; rpm
